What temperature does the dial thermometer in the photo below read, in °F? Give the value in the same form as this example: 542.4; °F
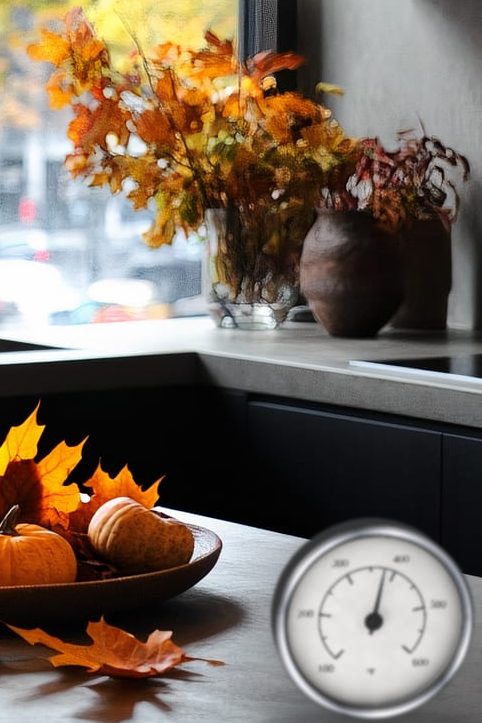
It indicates 375; °F
